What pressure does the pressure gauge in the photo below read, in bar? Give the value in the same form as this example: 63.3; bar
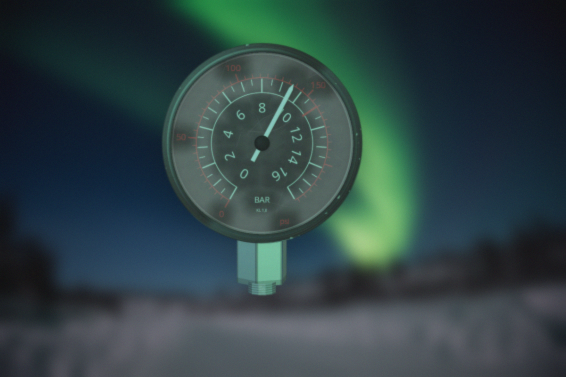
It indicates 9.5; bar
